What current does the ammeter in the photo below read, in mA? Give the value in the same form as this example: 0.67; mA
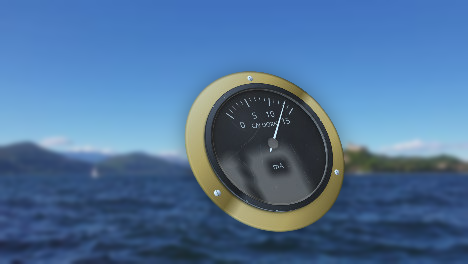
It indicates 13; mA
